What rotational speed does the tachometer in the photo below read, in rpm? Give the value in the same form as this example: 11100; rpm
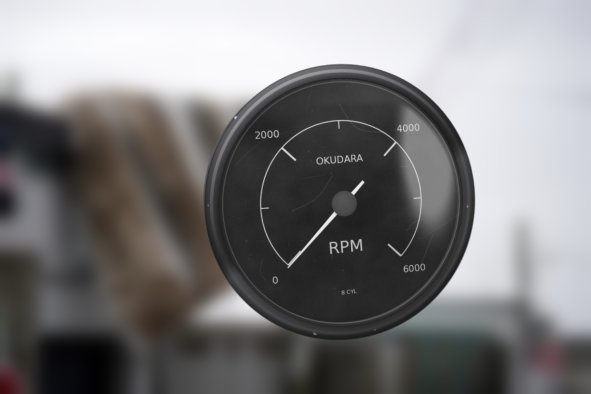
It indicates 0; rpm
